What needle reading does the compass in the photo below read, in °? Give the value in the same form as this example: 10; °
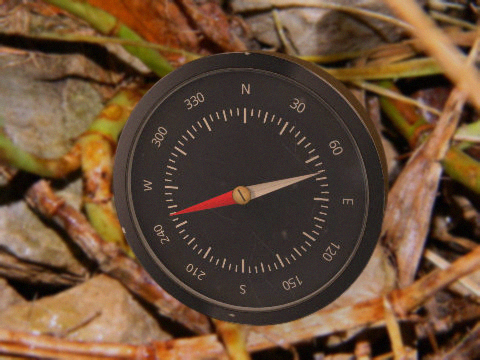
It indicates 250; °
